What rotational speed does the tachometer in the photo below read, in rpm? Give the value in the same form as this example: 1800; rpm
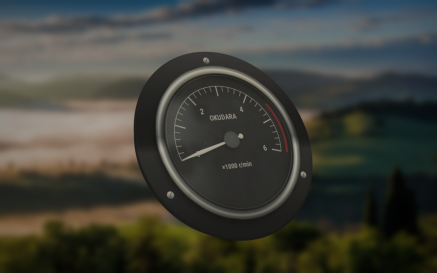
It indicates 0; rpm
